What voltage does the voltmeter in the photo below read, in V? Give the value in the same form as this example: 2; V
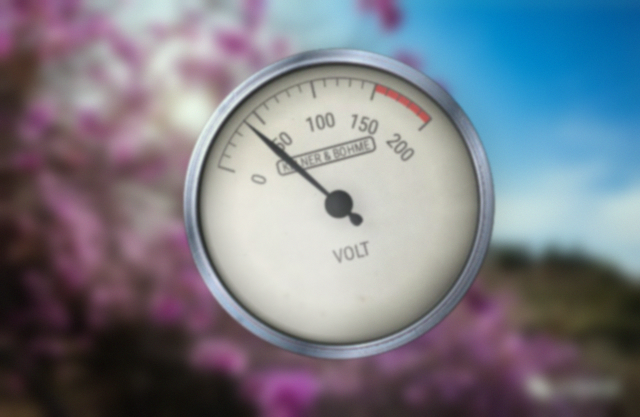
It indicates 40; V
